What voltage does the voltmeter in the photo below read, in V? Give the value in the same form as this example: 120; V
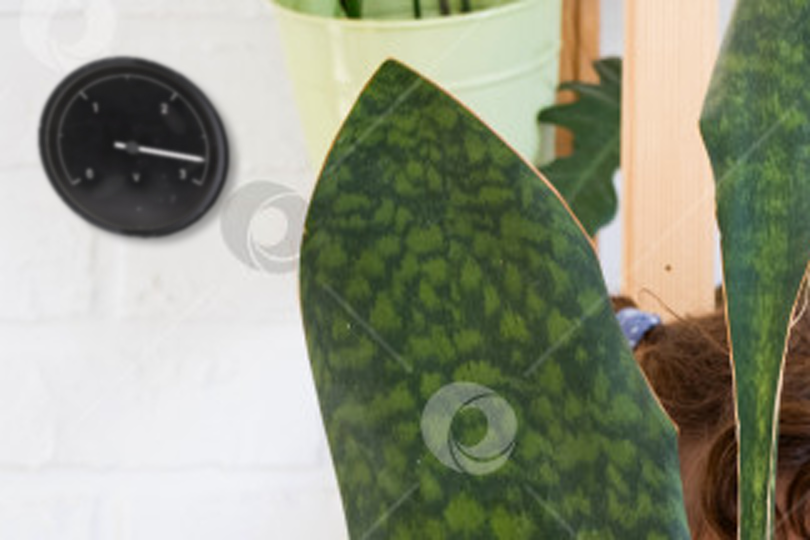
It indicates 2.75; V
